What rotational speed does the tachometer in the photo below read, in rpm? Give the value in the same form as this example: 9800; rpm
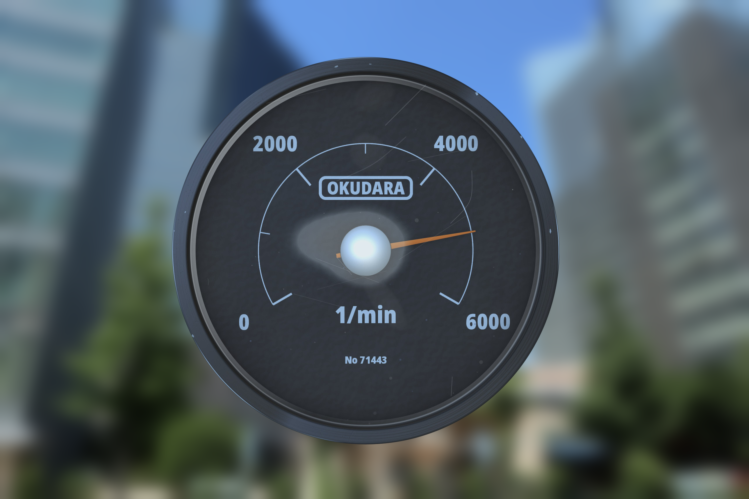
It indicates 5000; rpm
